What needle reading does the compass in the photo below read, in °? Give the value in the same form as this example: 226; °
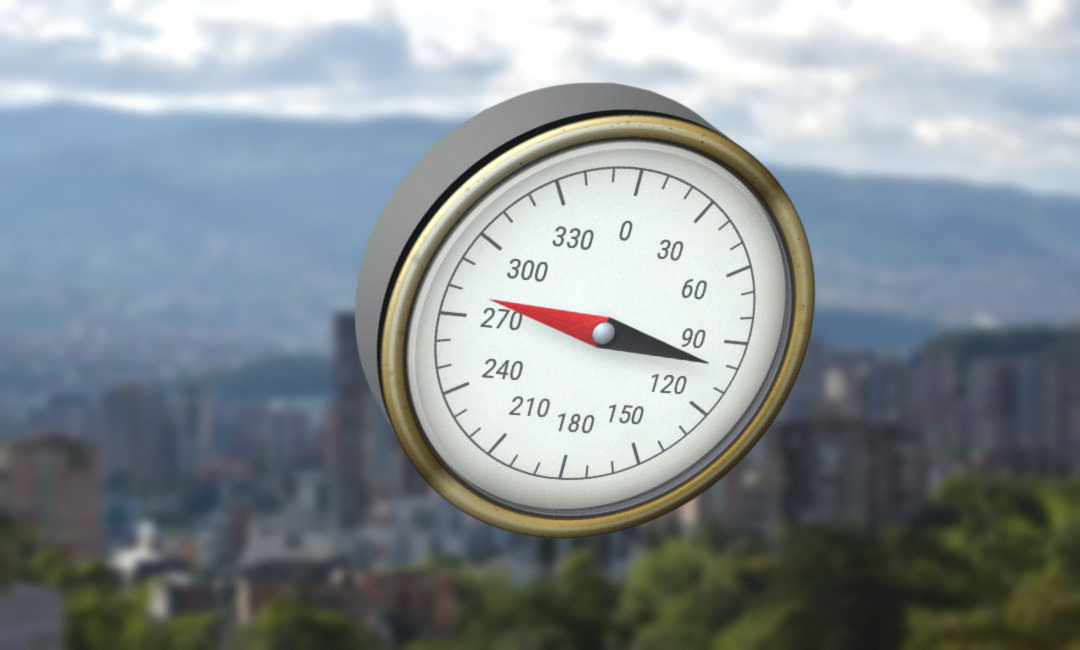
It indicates 280; °
